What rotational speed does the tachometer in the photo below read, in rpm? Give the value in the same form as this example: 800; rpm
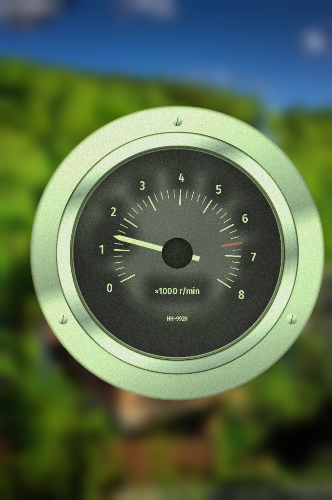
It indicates 1400; rpm
